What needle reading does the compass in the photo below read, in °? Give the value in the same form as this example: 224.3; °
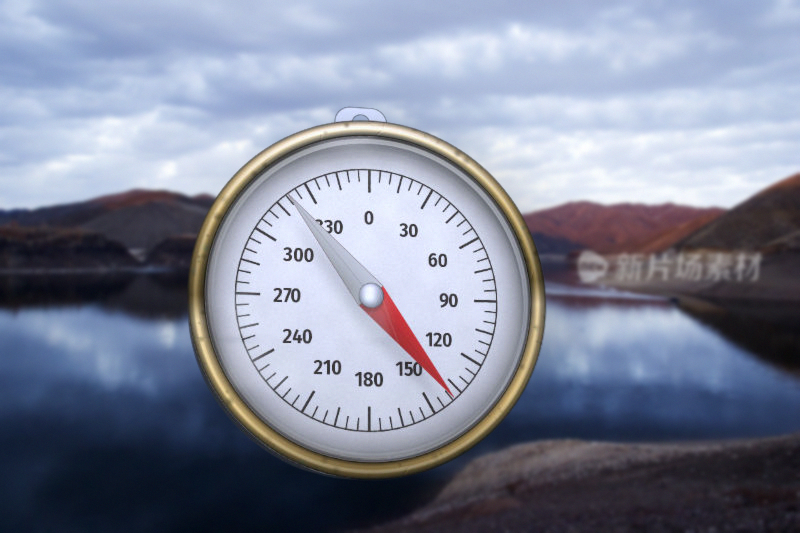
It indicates 140; °
